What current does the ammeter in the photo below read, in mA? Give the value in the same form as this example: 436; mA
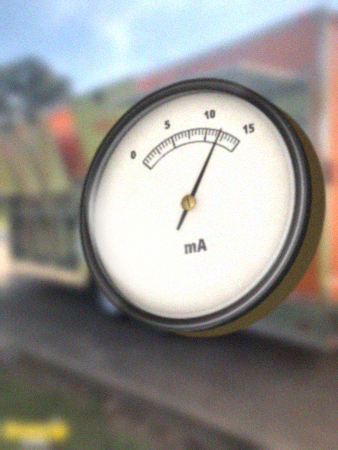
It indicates 12.5; mA
